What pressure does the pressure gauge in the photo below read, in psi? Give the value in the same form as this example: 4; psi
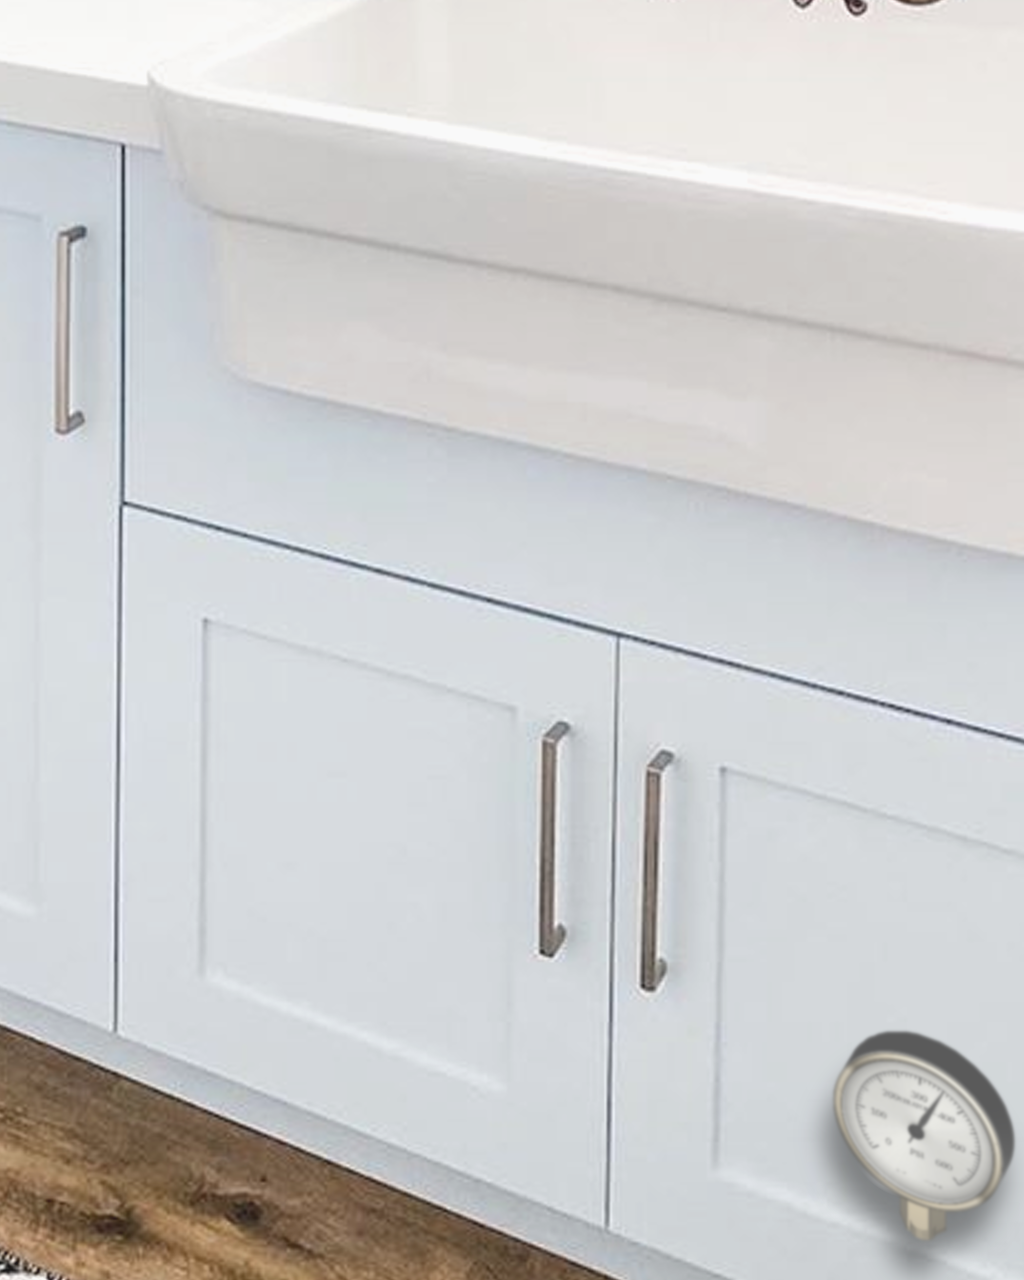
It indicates 350; psi
